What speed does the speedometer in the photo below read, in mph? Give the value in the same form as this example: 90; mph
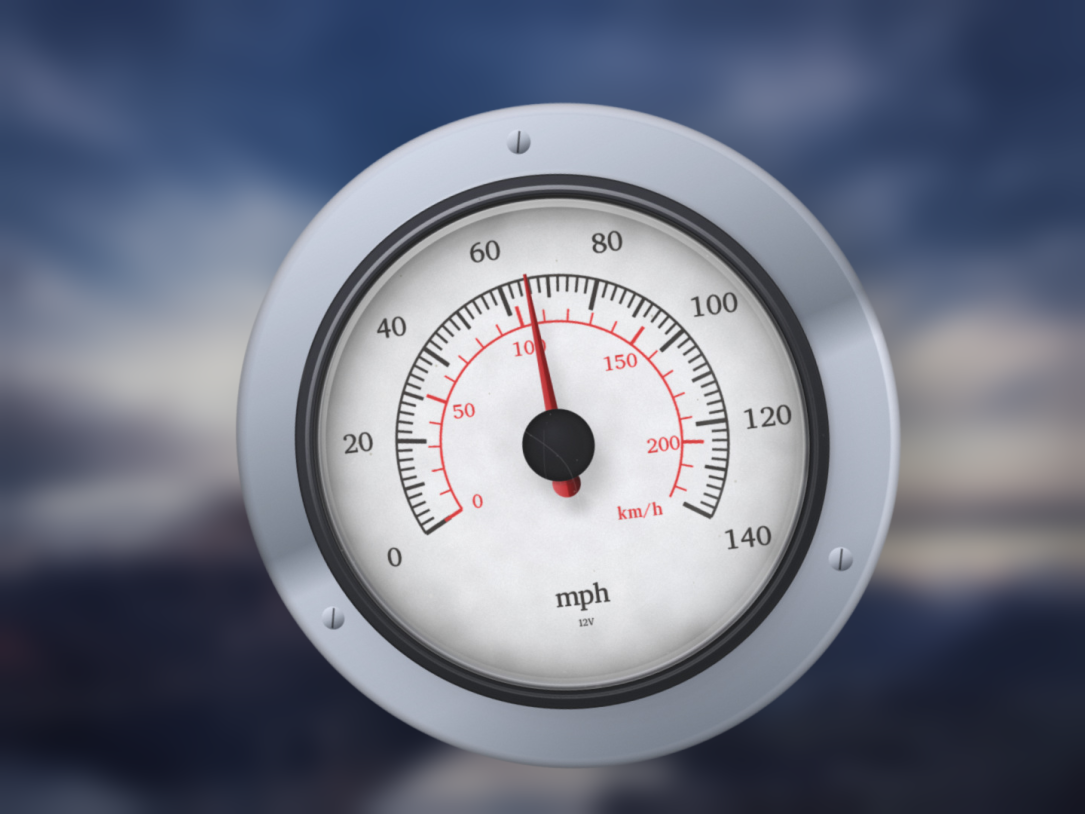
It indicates 66; mph
